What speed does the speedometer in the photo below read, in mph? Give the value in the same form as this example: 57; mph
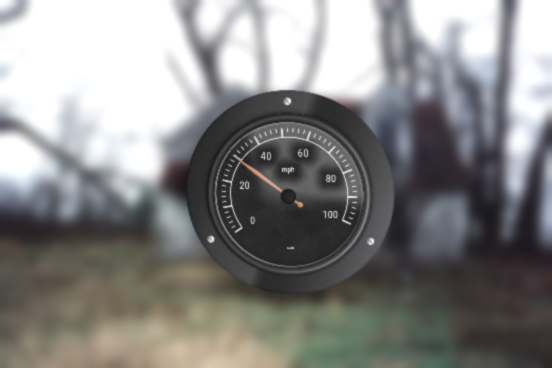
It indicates 30; mph
